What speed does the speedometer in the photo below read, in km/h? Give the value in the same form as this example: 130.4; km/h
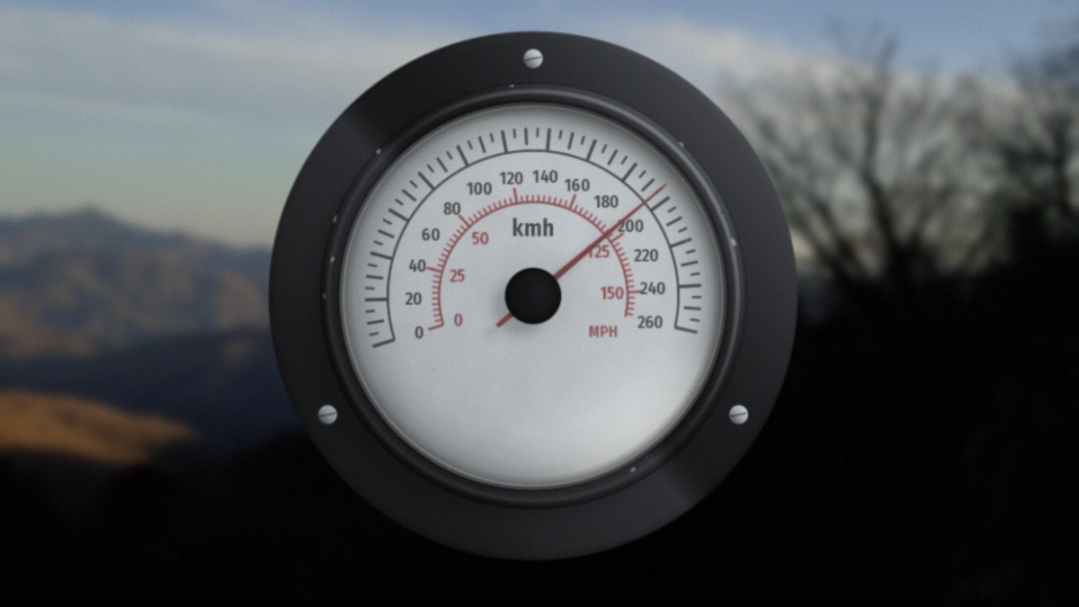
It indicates 195; km/h
